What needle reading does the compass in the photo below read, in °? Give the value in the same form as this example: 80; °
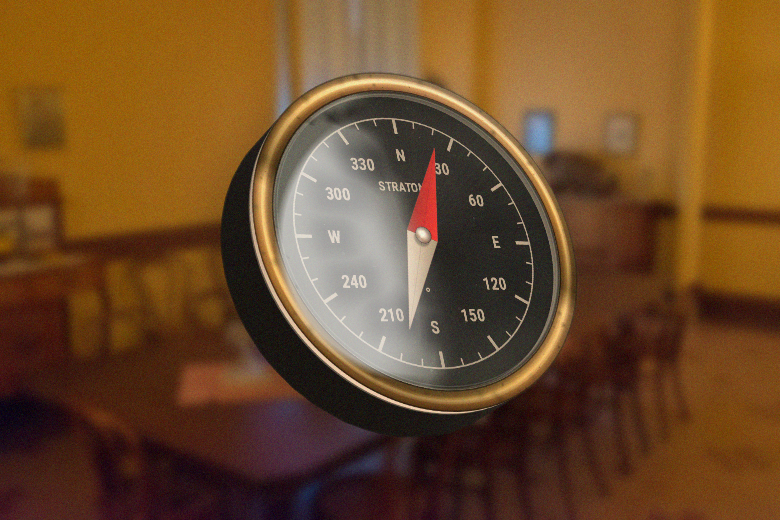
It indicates 20; °
